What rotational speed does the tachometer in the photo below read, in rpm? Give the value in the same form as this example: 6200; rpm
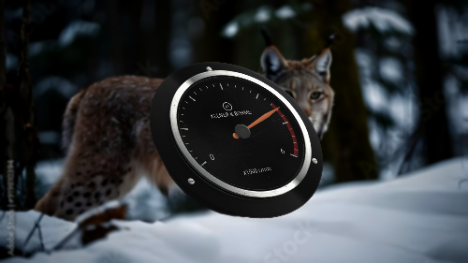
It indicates 4600; rpm
